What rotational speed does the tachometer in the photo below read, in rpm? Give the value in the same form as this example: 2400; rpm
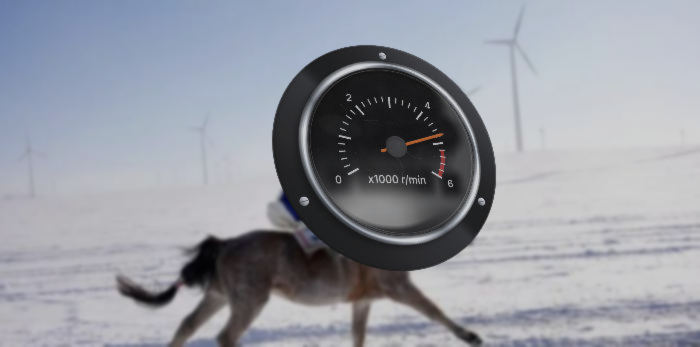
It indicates 4800; rpm
